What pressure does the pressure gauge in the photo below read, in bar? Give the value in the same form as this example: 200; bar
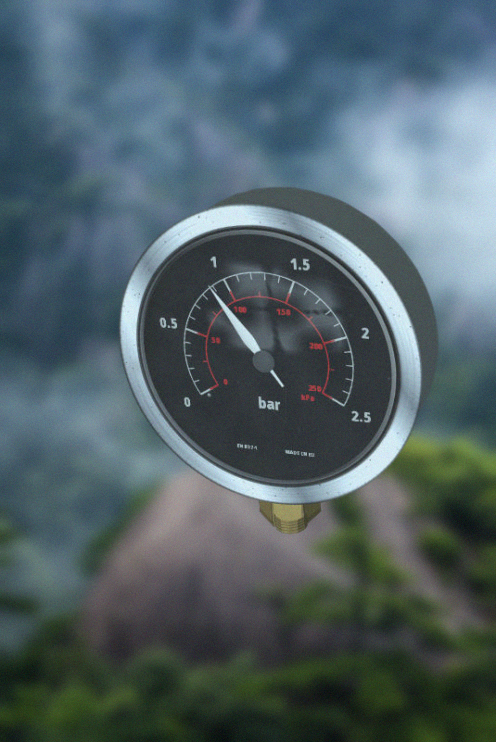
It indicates 0.9; bar
